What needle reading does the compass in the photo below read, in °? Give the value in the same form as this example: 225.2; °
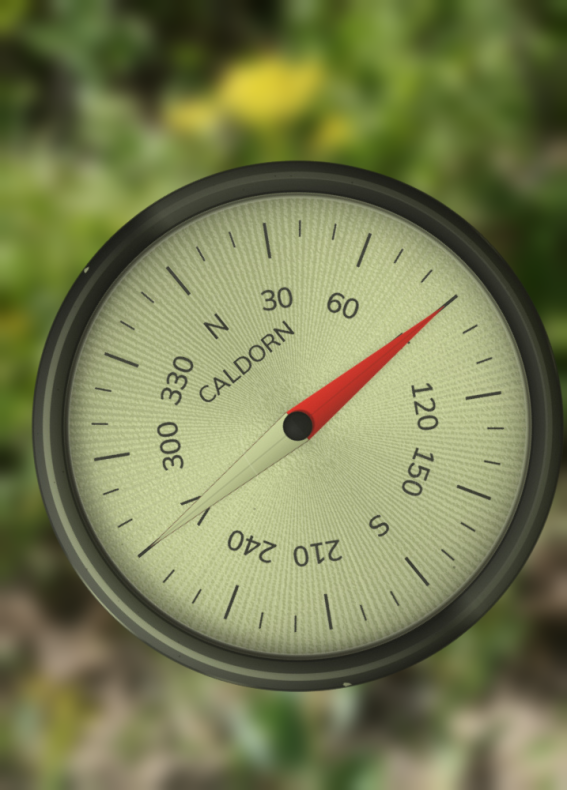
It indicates 90; °
